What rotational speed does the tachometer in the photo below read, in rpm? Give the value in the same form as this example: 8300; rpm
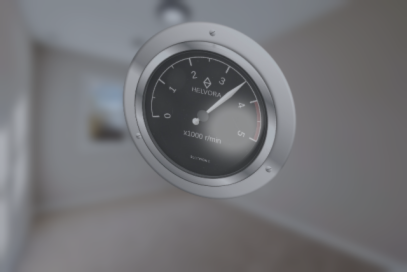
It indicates 3500; rpm
